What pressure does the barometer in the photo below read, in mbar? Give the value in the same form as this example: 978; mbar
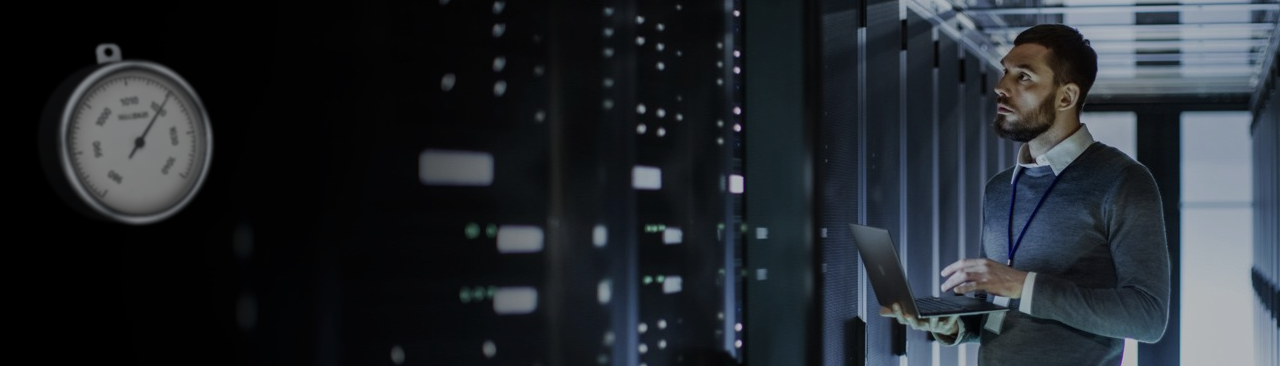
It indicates 1020; mbar
